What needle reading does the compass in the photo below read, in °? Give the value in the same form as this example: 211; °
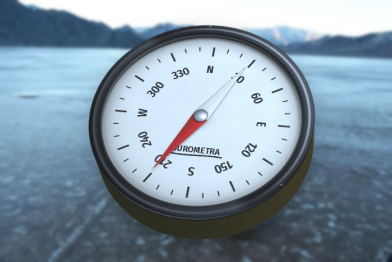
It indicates 210; °
